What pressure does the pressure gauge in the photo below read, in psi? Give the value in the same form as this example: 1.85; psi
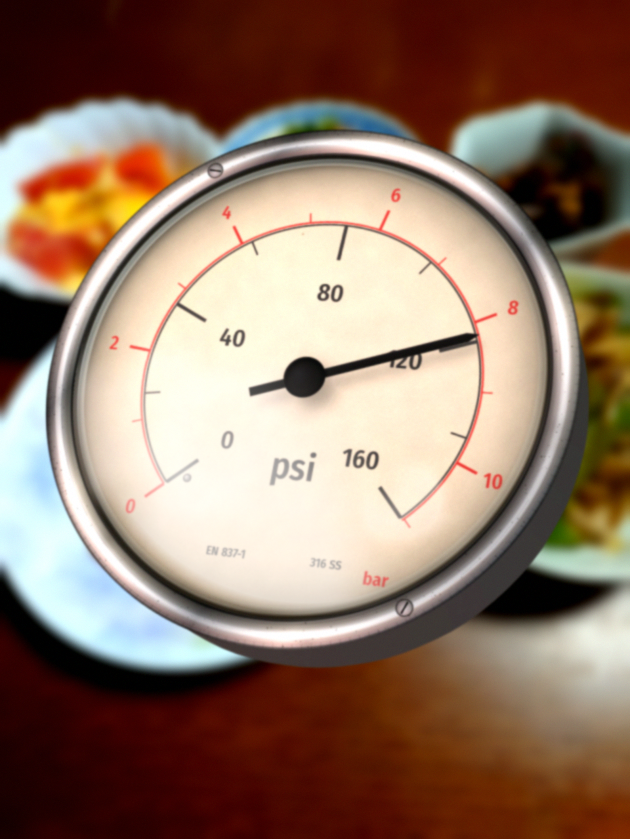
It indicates 120; psi
